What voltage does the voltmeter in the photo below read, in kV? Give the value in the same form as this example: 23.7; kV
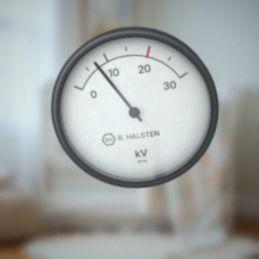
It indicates 7.5; kV
